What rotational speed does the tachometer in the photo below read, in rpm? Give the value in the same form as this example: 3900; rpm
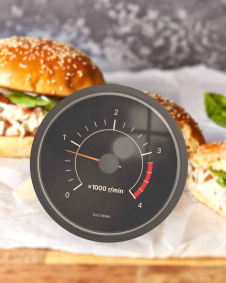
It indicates 800; rpm
